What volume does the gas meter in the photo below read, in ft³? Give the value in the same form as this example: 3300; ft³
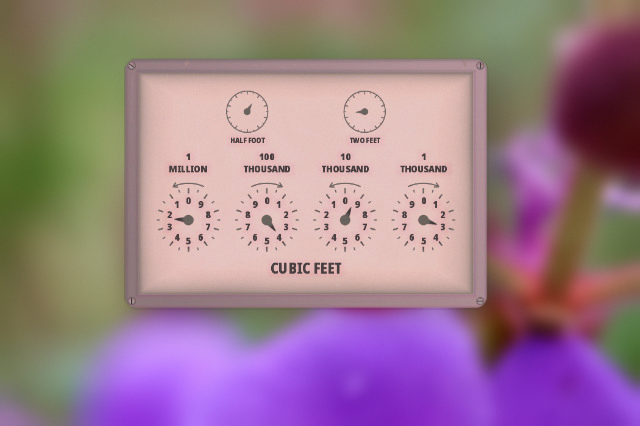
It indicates 239300; ft³
